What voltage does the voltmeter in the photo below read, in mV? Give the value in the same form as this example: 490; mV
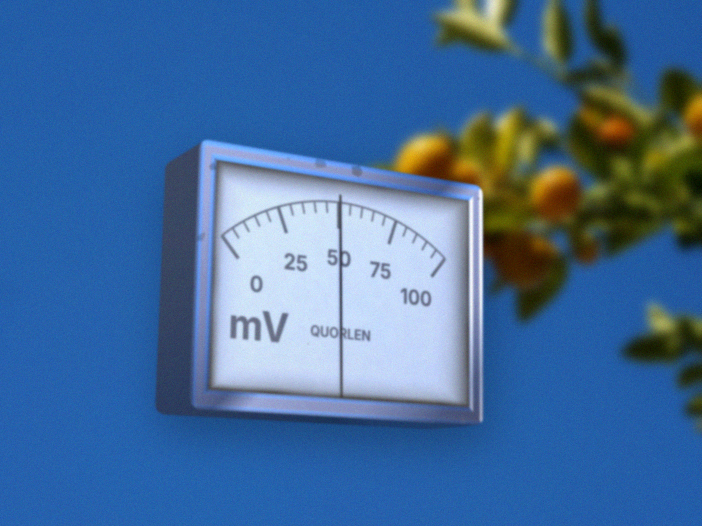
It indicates 50; mV
